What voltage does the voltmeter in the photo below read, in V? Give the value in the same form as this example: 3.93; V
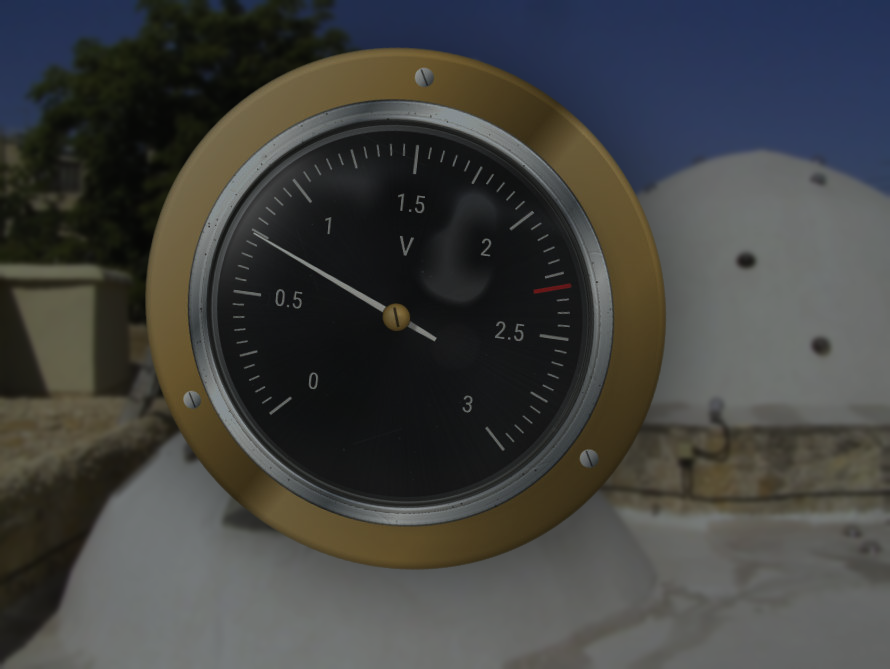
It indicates 0.75; V
